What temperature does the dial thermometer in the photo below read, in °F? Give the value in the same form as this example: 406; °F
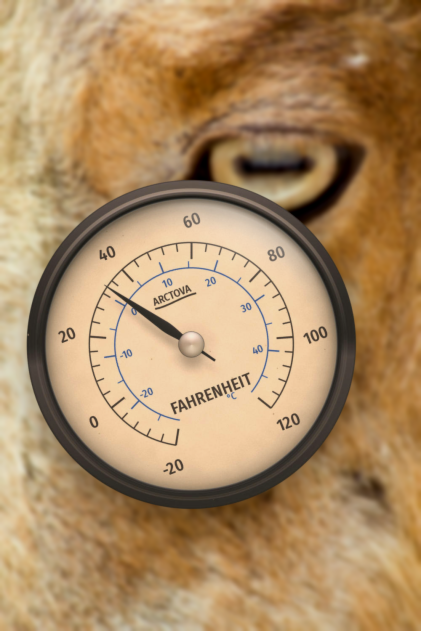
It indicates 34; °F
